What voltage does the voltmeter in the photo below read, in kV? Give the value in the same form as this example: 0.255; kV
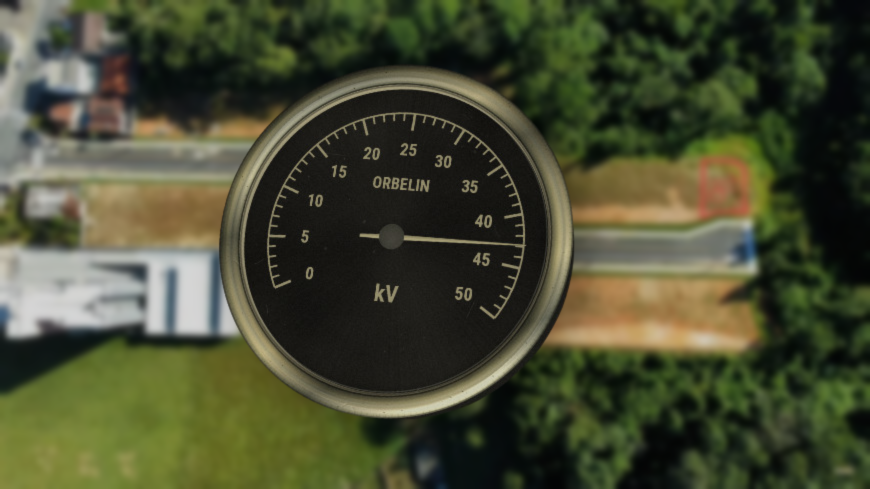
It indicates 43; kV
